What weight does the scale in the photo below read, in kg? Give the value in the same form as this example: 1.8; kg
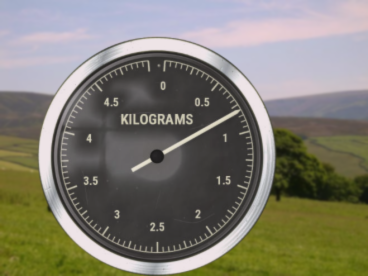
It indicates 0.8; kg
